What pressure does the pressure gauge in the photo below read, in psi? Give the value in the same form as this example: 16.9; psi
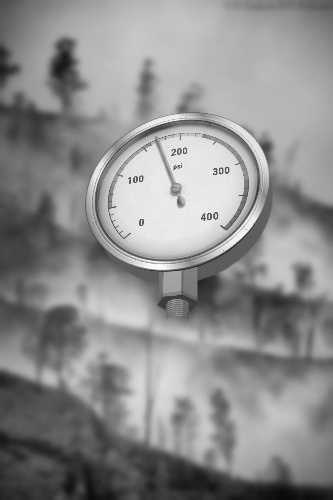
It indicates 170; psi
